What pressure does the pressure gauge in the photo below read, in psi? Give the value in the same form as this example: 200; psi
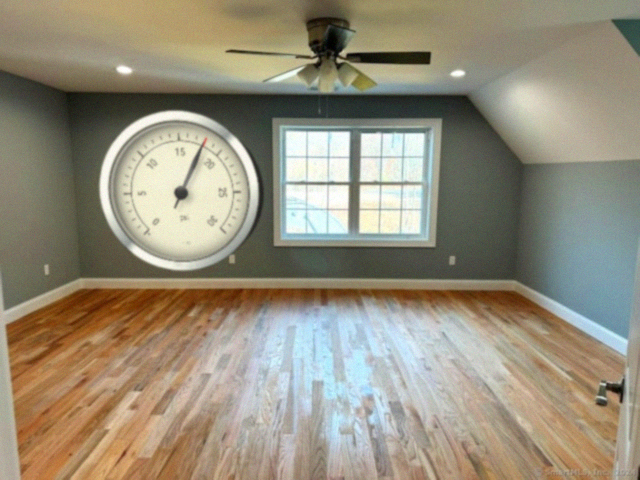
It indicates 18; psi
